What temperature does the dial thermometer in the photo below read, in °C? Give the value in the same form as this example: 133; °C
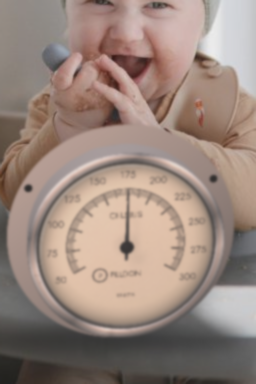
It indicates 175; °C
